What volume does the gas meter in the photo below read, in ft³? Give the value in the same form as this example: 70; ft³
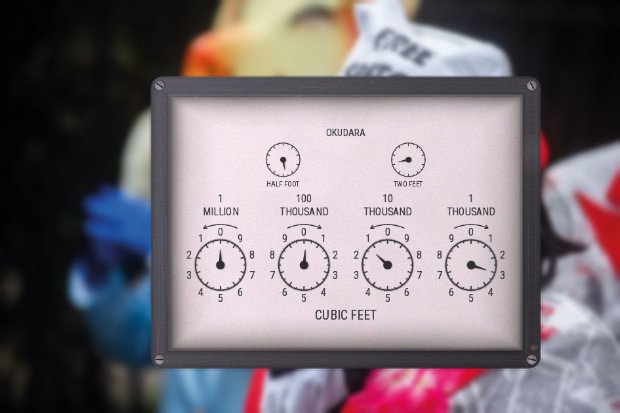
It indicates 1300; ft³
